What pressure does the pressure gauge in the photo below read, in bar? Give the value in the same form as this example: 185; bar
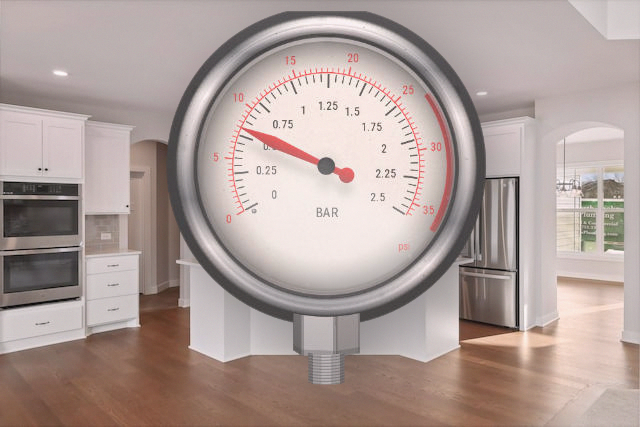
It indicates 0.55; bar
